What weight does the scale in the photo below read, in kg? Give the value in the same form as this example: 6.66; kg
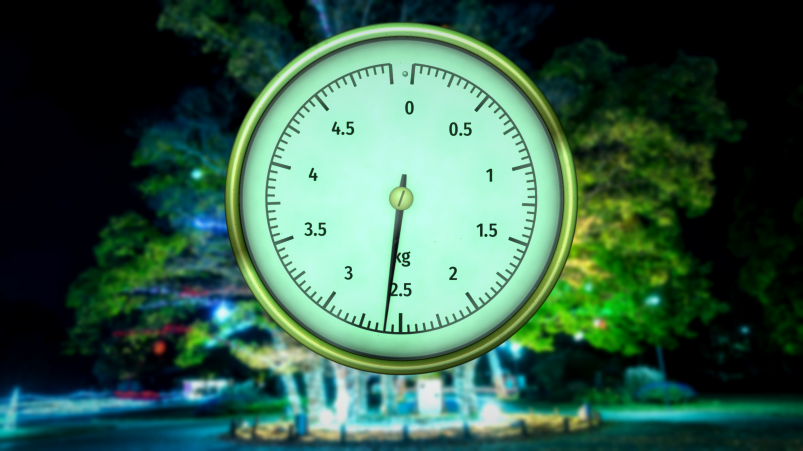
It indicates 2.6; kg
